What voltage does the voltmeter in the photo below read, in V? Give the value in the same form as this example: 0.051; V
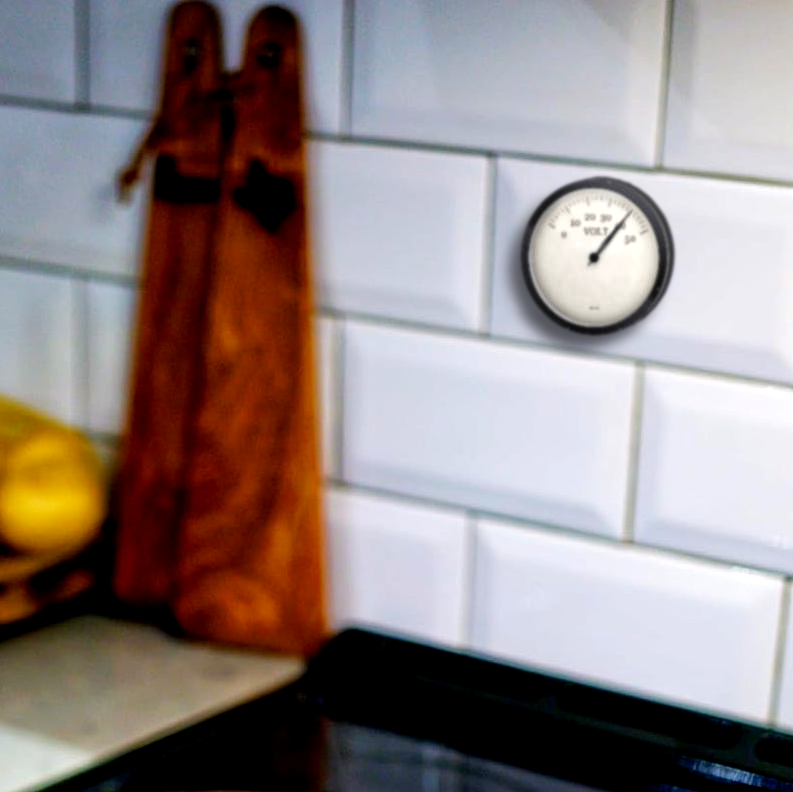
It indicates 40; V
